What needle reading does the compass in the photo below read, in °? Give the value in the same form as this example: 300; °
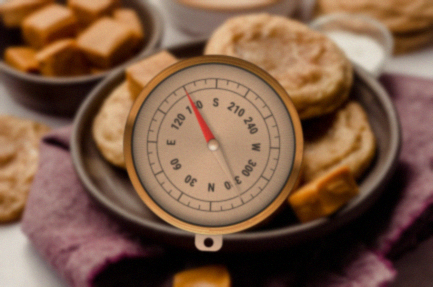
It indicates 150; °
